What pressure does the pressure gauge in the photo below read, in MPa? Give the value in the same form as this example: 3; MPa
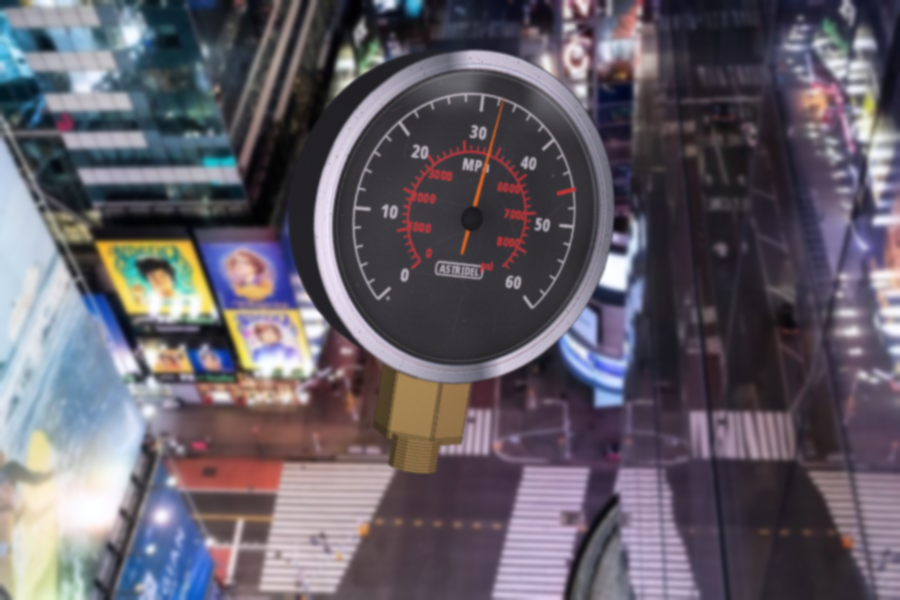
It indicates 32; MPa
